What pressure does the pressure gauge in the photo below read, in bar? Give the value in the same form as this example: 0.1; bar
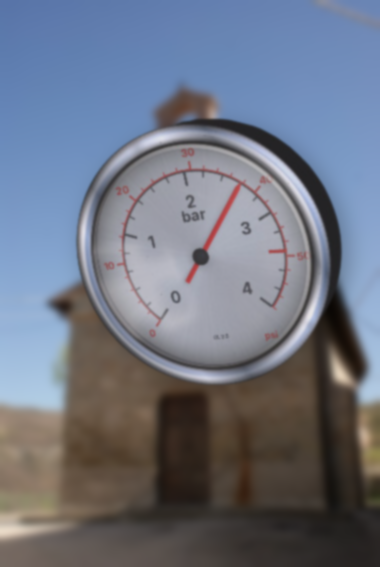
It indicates 2.6; bar
